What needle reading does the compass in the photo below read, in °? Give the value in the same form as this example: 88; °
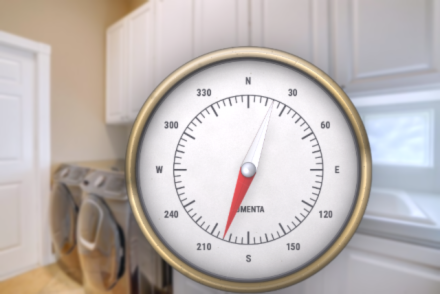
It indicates 200; °
